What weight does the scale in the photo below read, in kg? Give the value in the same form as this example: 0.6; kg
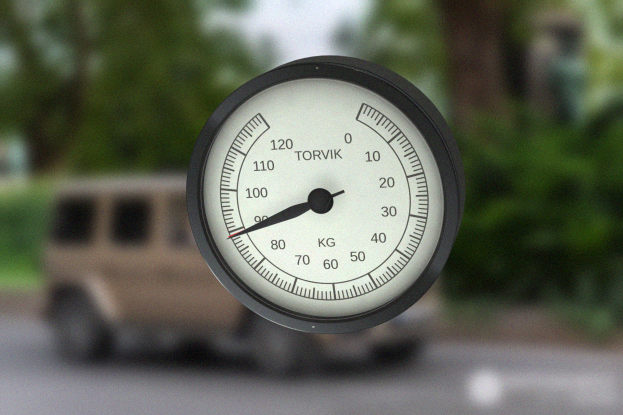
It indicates 89; kg
